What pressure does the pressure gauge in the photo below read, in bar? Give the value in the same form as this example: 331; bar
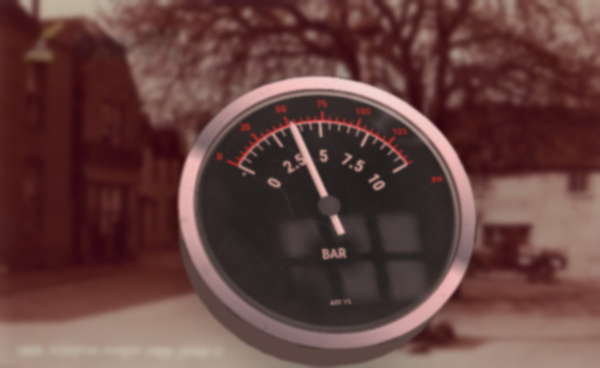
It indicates 3.5; bar
